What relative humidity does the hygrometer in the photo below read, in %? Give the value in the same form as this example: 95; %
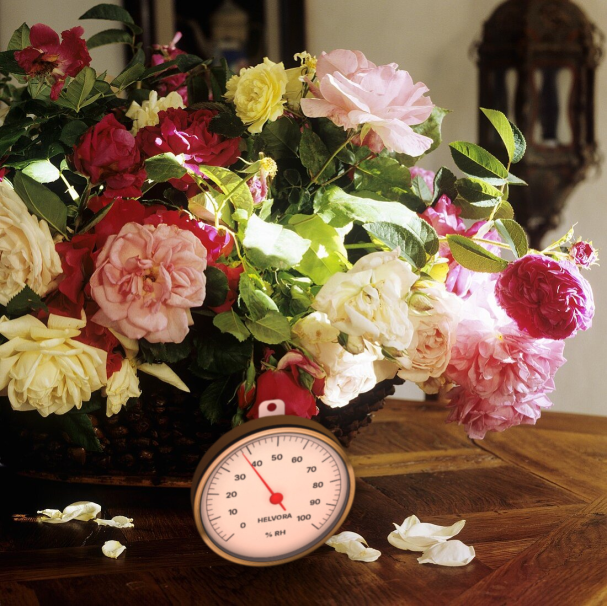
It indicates 38; %
